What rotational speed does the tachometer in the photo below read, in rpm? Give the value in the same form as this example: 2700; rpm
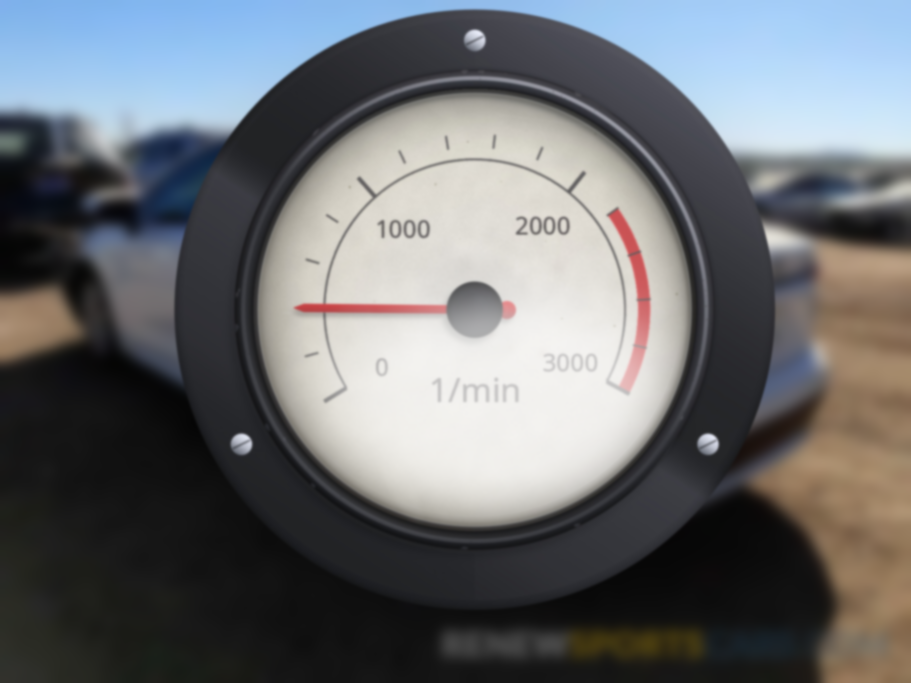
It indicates 400; rpm
